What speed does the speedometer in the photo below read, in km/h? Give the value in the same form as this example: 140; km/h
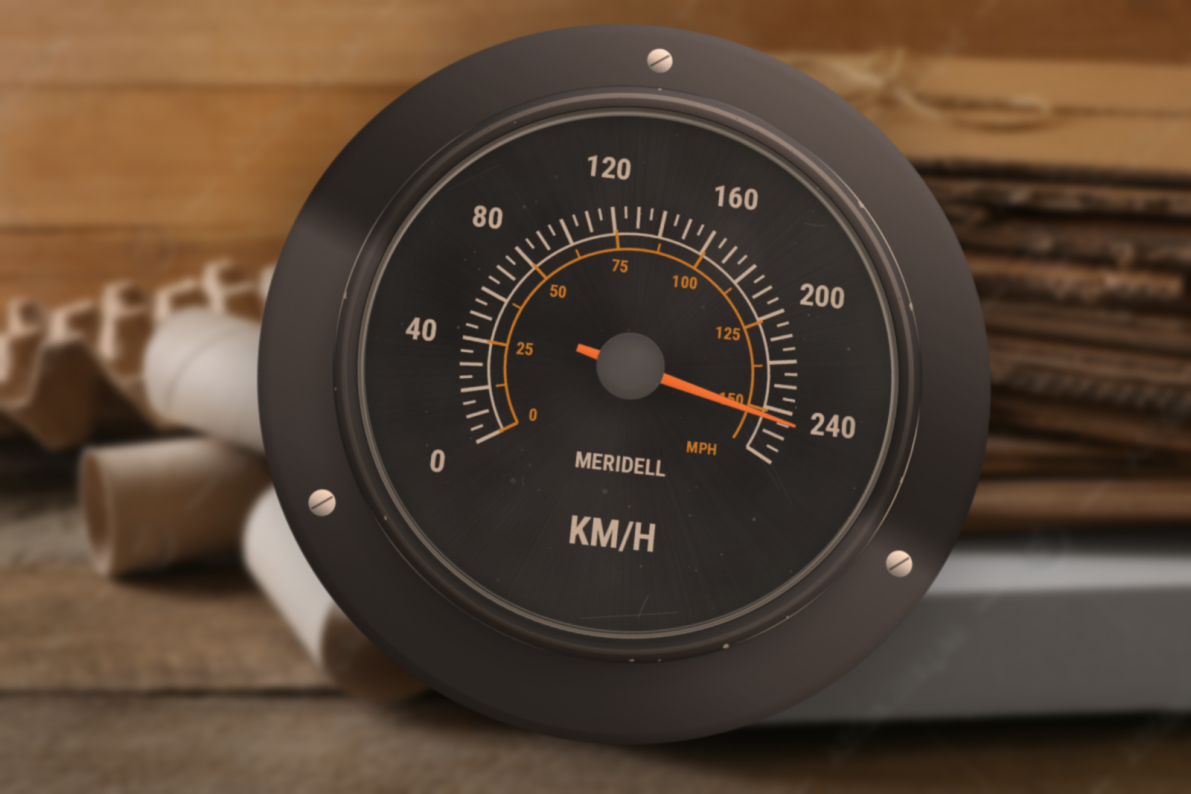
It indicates 245; km/h
